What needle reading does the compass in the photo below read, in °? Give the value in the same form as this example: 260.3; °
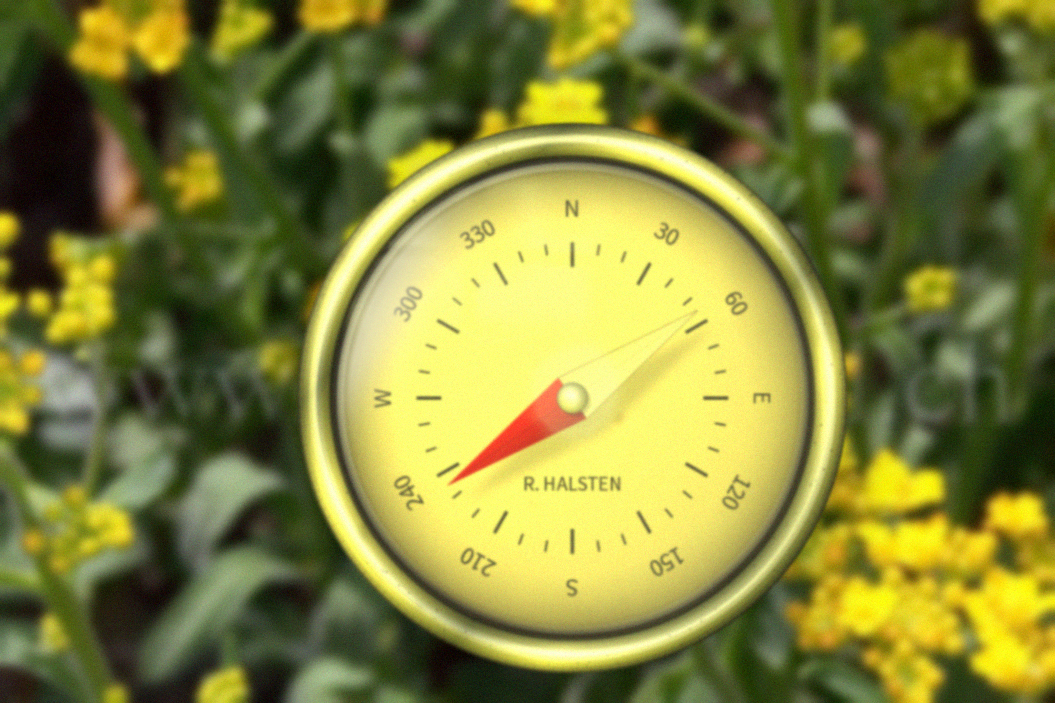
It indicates 235; °
